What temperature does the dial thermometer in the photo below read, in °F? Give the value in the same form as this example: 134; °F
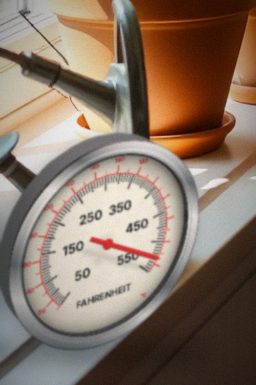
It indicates 525; °F
